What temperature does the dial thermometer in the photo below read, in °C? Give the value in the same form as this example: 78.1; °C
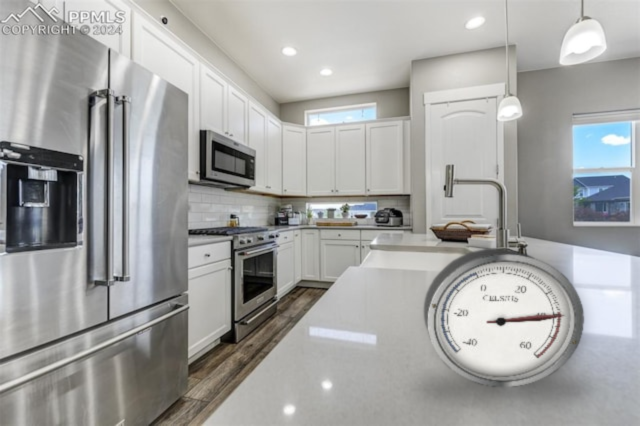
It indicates 40; °C
